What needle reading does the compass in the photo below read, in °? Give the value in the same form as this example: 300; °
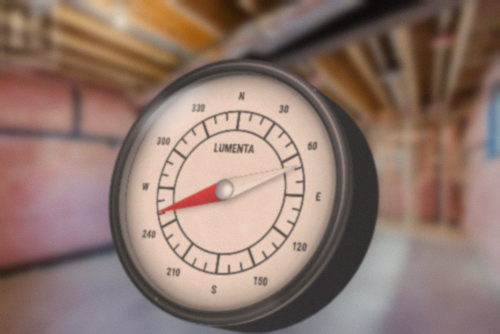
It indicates 250; °
